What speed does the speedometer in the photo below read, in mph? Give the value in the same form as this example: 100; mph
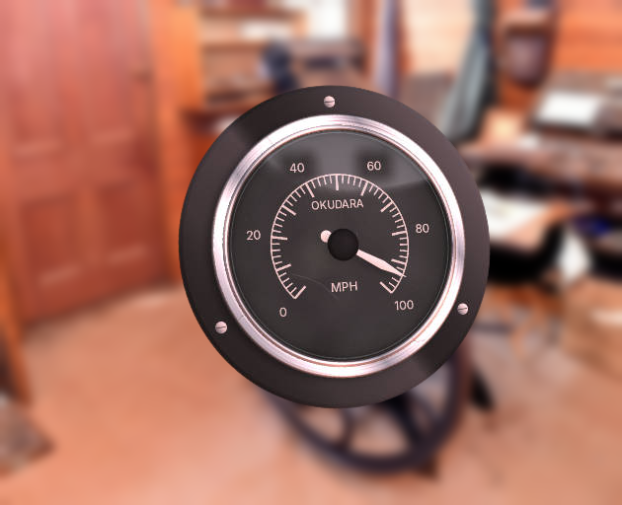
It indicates 94; mph
